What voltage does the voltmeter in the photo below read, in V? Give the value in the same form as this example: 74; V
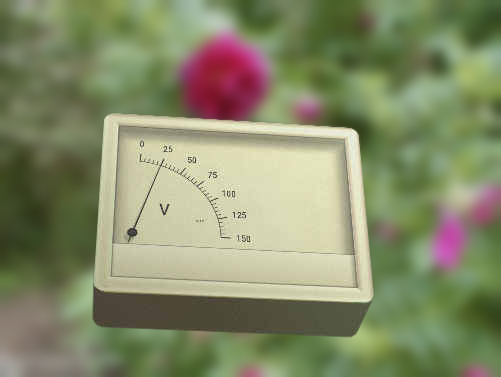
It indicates 25; V
